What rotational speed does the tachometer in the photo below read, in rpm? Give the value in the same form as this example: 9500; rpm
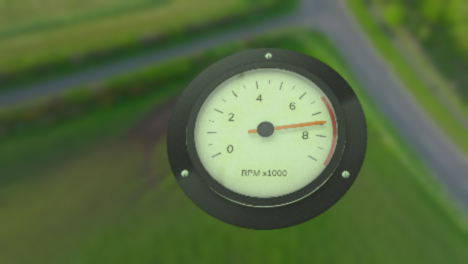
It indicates 7500; rpm
